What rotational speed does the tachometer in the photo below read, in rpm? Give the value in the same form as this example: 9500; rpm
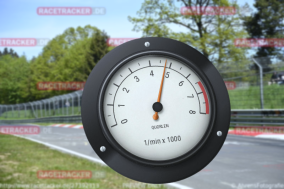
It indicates 4750; rpm
